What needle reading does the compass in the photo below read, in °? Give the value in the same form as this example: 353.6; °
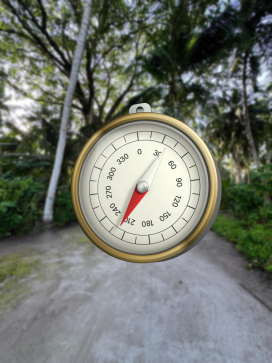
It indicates 217.5; °
